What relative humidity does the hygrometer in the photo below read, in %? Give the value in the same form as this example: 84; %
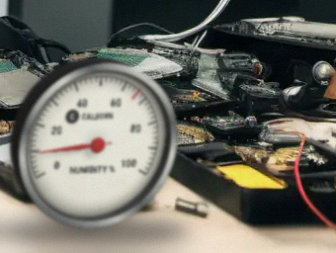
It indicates 10; %
